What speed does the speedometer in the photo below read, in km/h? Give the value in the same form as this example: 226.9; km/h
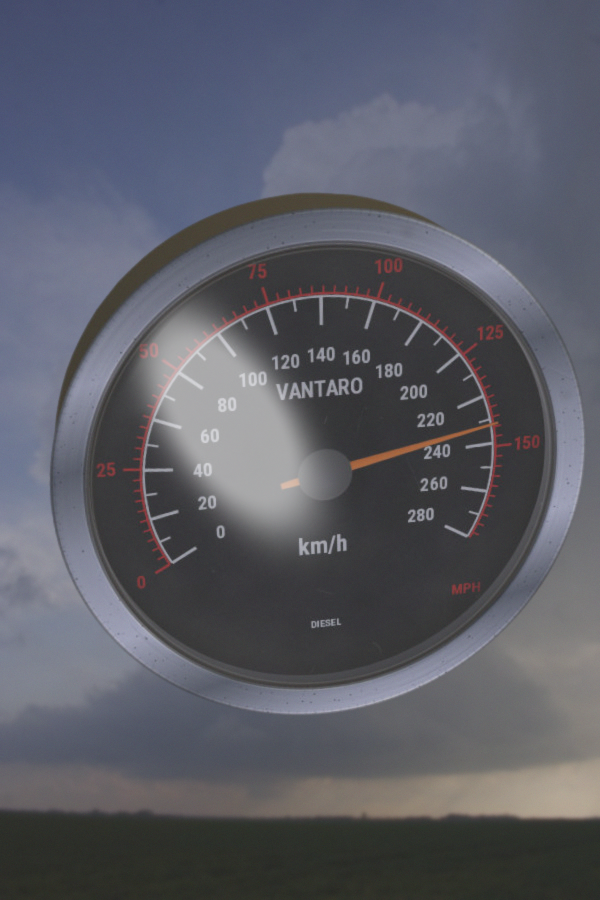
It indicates 230; km/h
